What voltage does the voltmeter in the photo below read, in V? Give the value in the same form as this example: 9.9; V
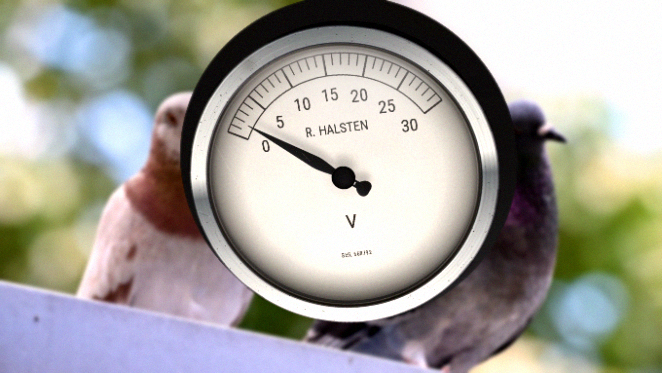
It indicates 2; V
